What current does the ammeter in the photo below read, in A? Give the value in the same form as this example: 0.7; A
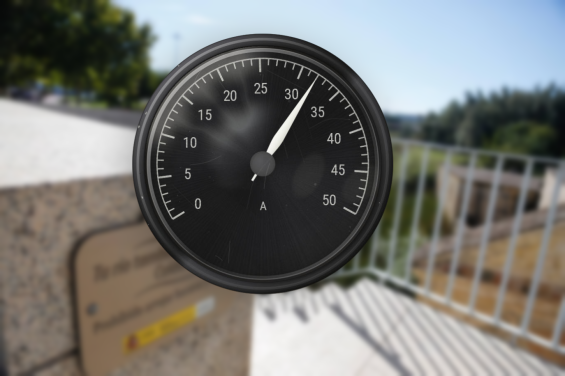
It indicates 32; A
